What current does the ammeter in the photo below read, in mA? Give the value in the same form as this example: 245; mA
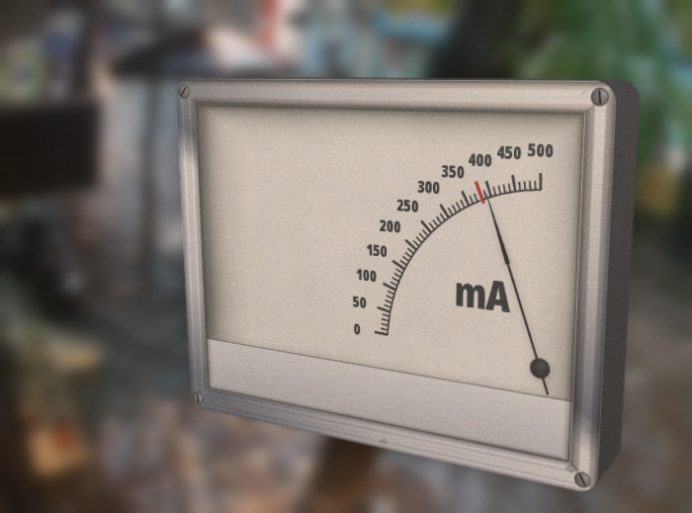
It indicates 400; mA
